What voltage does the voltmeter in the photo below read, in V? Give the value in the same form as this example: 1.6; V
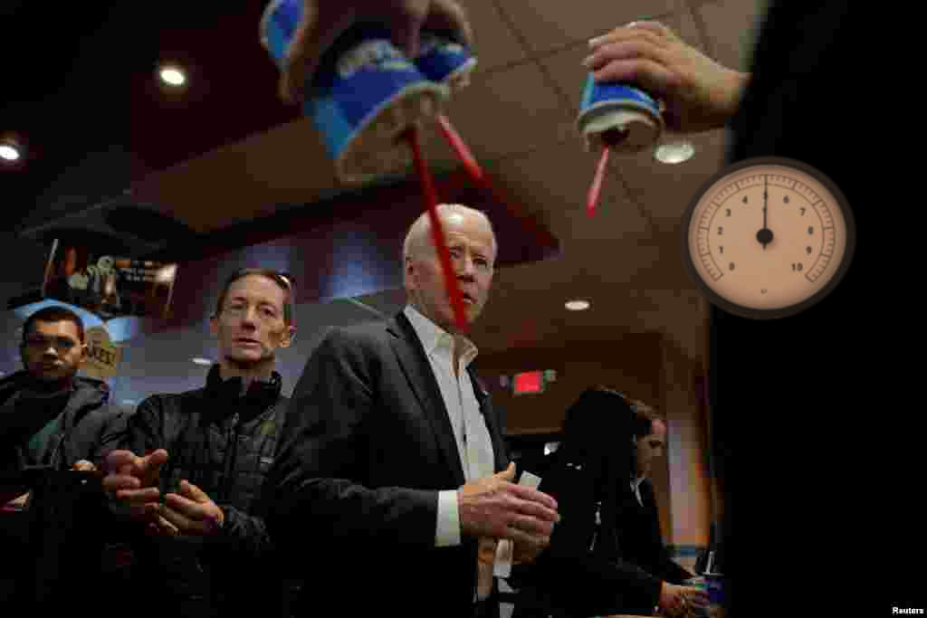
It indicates 5; V
